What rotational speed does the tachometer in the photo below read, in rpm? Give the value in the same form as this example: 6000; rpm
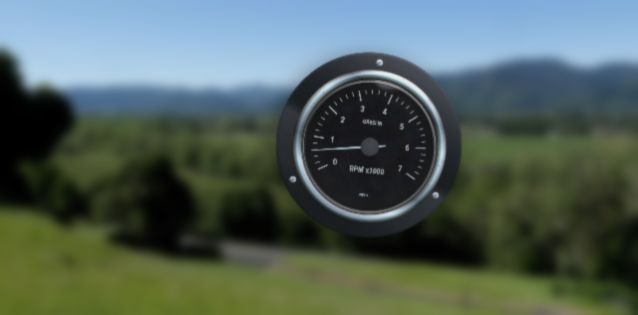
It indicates 600; rpm
